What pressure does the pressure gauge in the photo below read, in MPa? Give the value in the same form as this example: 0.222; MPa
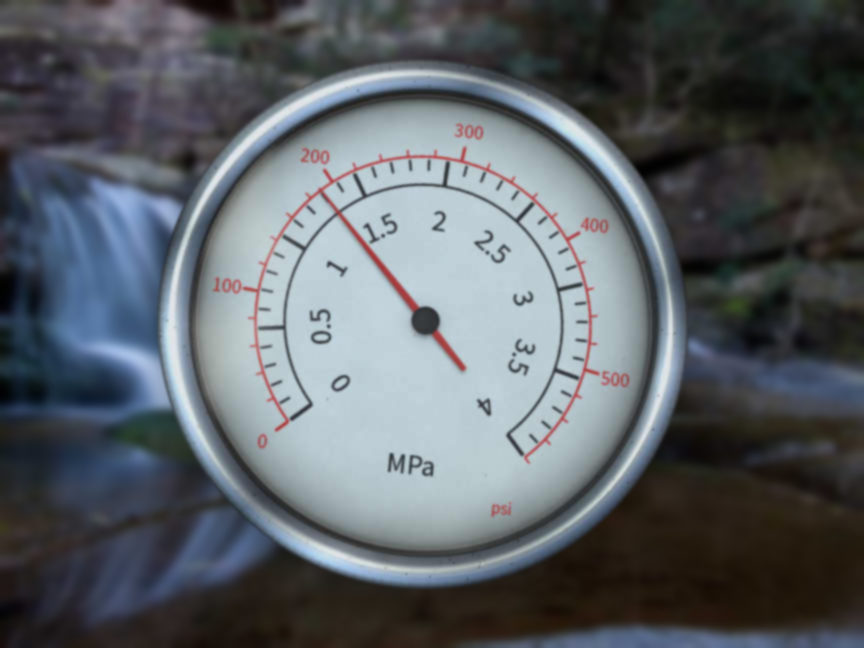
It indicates 1.3; MPa
